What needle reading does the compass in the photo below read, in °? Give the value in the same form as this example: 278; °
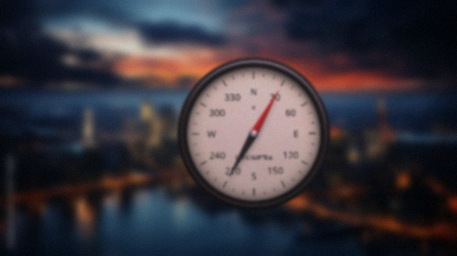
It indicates 30; °
